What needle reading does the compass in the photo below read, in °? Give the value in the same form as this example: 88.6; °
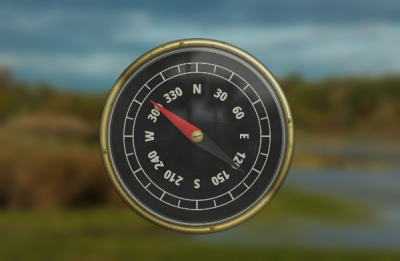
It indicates 307.5; °
